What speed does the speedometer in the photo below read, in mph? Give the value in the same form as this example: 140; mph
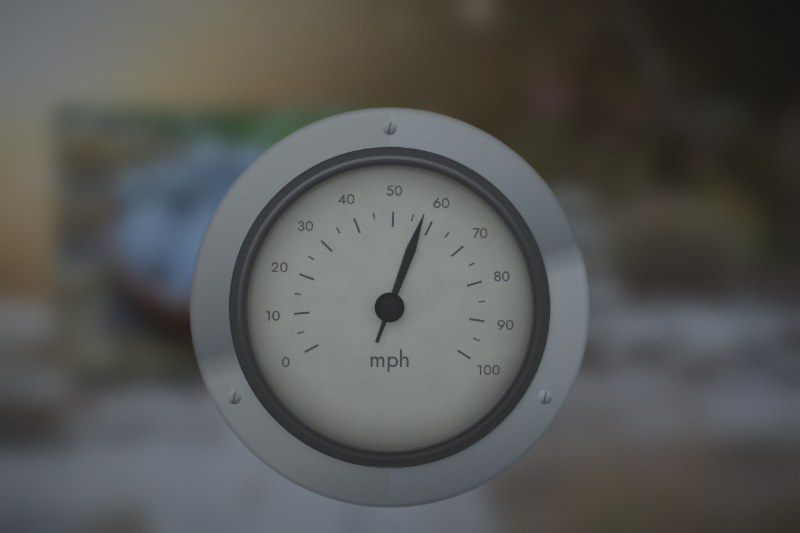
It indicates 57.5; mph
